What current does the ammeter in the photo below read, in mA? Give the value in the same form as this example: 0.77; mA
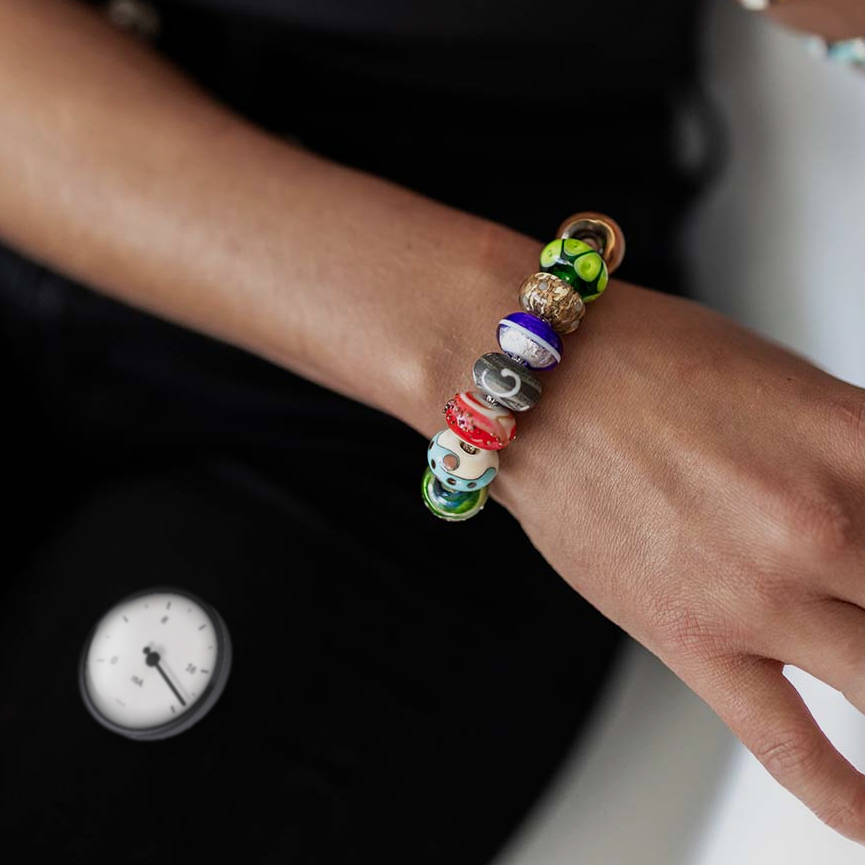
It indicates 19; mA
